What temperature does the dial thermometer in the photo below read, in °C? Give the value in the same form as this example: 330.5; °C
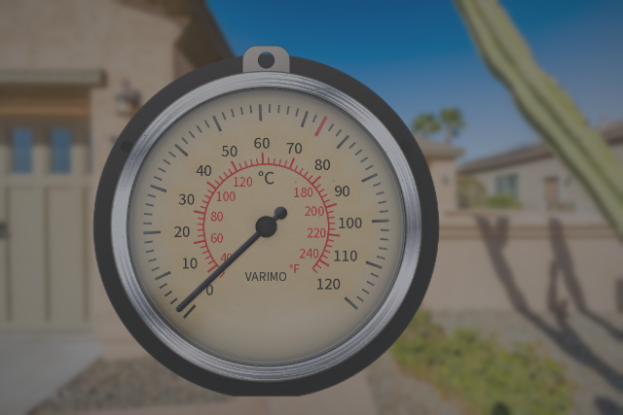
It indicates 2; °C
